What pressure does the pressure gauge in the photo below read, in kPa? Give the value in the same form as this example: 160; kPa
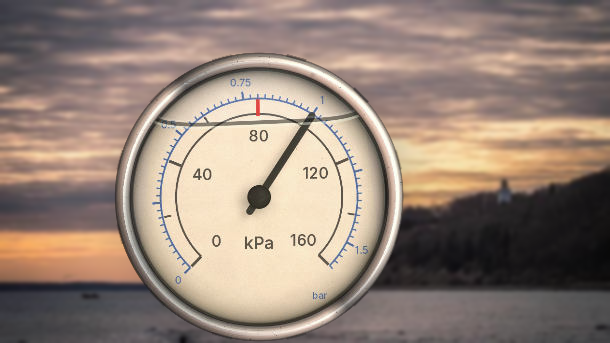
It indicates 100; kPa
